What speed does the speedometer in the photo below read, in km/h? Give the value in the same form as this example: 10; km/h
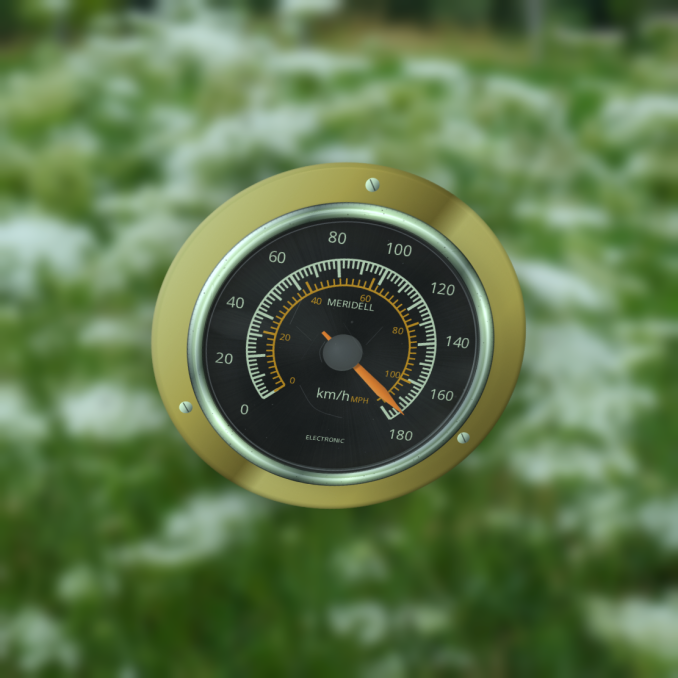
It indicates 174; km/h
